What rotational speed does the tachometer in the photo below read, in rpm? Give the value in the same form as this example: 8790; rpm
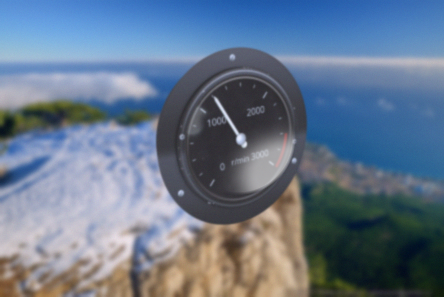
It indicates 1200; rpm
